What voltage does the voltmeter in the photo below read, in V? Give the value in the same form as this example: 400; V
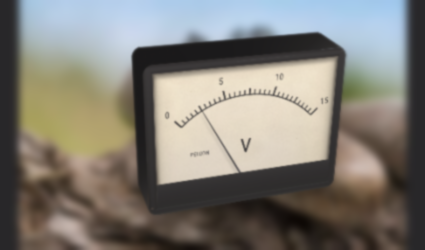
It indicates 2.5; V
